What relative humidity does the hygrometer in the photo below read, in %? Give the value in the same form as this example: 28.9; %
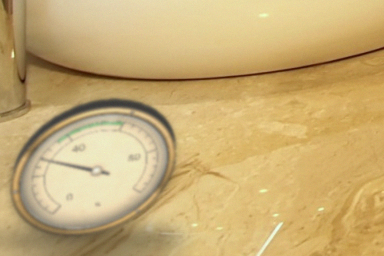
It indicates 28; %
